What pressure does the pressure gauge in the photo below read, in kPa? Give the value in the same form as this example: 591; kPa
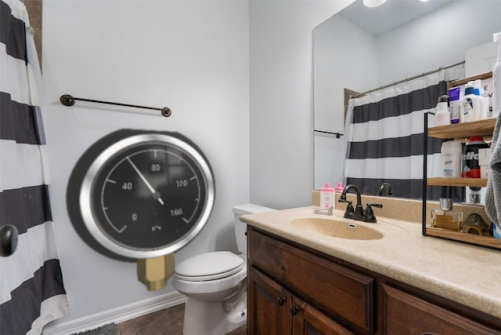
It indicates 60; kPa
